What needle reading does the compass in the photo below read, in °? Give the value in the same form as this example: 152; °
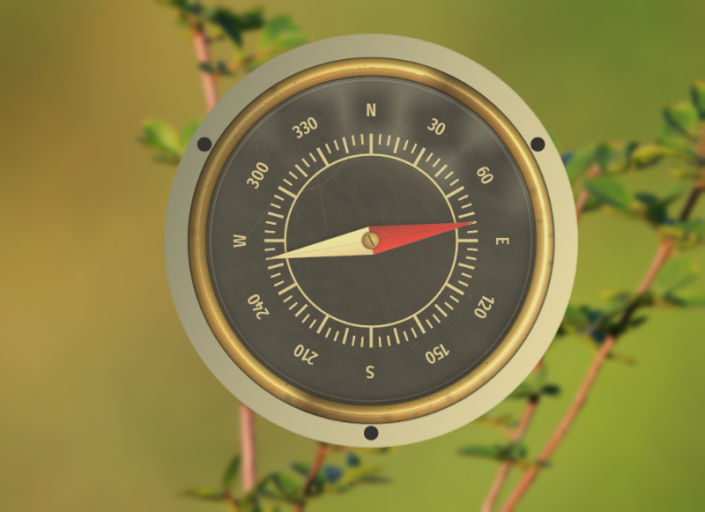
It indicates 80; °
